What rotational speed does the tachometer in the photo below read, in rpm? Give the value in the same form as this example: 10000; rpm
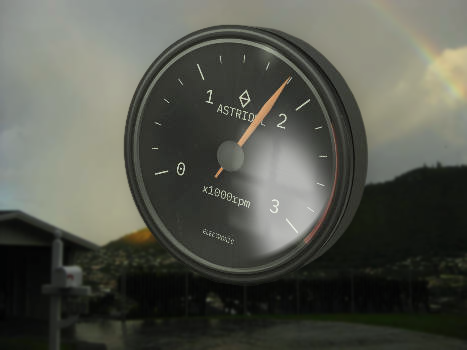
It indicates 1800; rpm
